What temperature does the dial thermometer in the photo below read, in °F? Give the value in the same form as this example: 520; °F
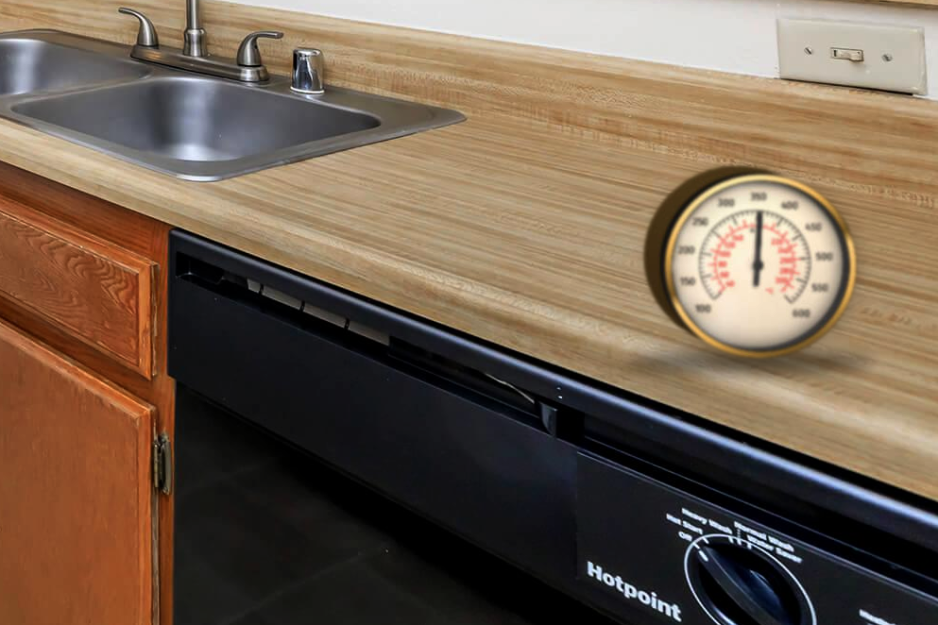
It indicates 350; °F
